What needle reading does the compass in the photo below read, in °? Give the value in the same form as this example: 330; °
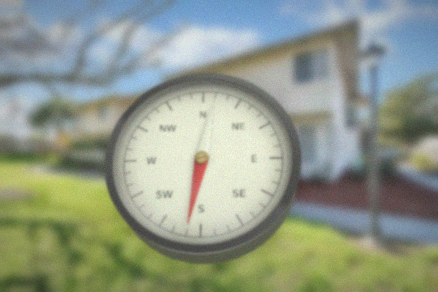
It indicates 190; °
